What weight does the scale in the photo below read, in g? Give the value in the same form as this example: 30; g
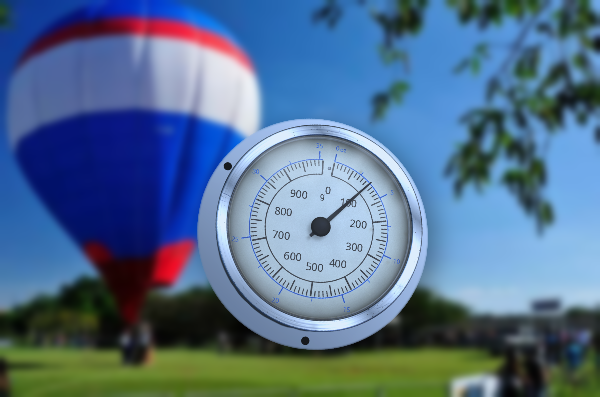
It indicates 100; g
